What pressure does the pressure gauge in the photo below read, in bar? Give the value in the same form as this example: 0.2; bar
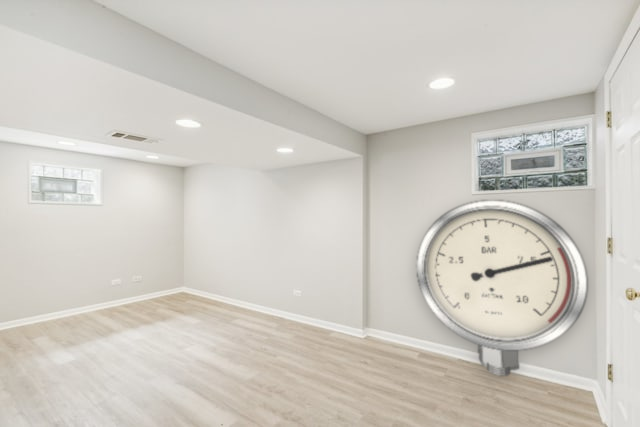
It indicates 7.75; bar
